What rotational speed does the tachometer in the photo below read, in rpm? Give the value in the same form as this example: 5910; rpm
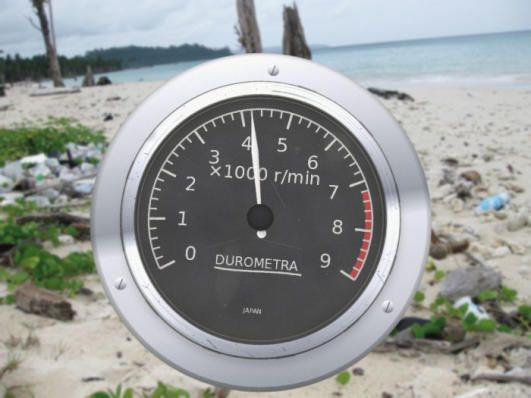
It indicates 4200; rpm
